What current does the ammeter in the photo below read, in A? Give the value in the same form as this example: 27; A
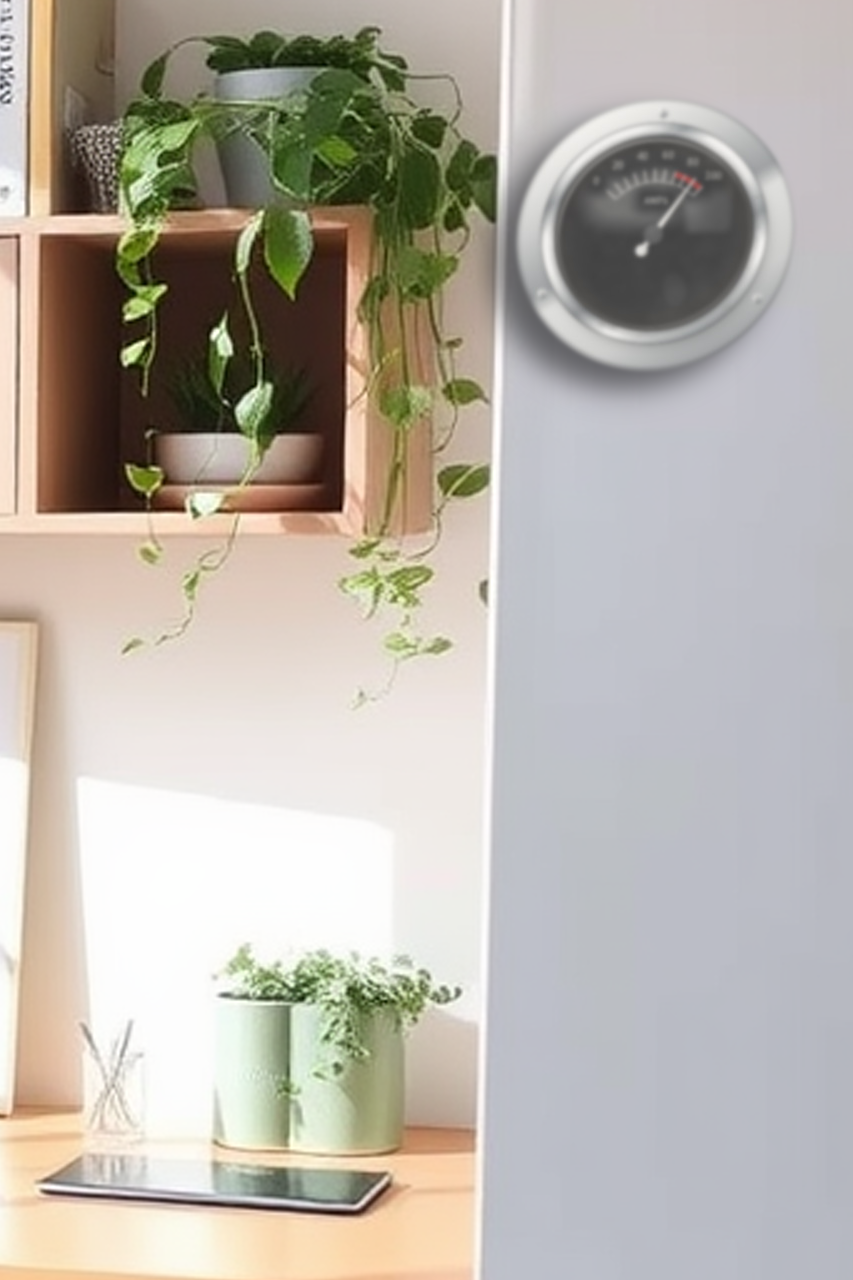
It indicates 90; A
